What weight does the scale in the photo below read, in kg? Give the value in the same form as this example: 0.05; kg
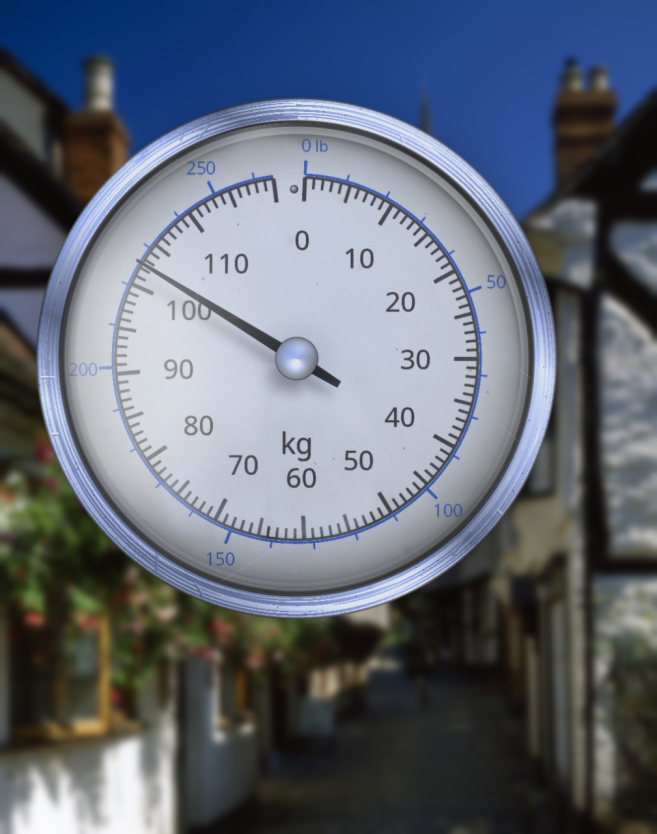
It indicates 102.5; kg
